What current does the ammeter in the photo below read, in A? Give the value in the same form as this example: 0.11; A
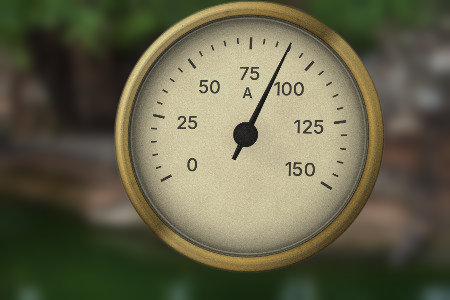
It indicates 90; A
